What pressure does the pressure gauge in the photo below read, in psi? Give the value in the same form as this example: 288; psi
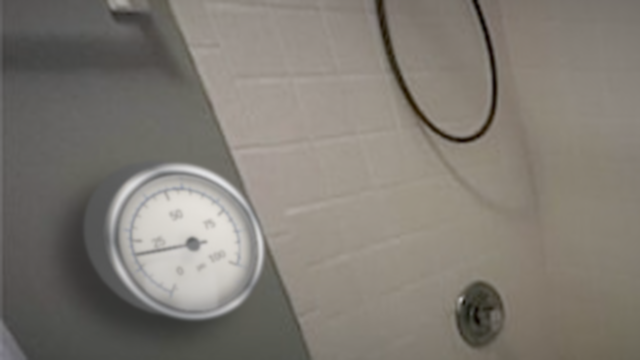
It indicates 20; psi
